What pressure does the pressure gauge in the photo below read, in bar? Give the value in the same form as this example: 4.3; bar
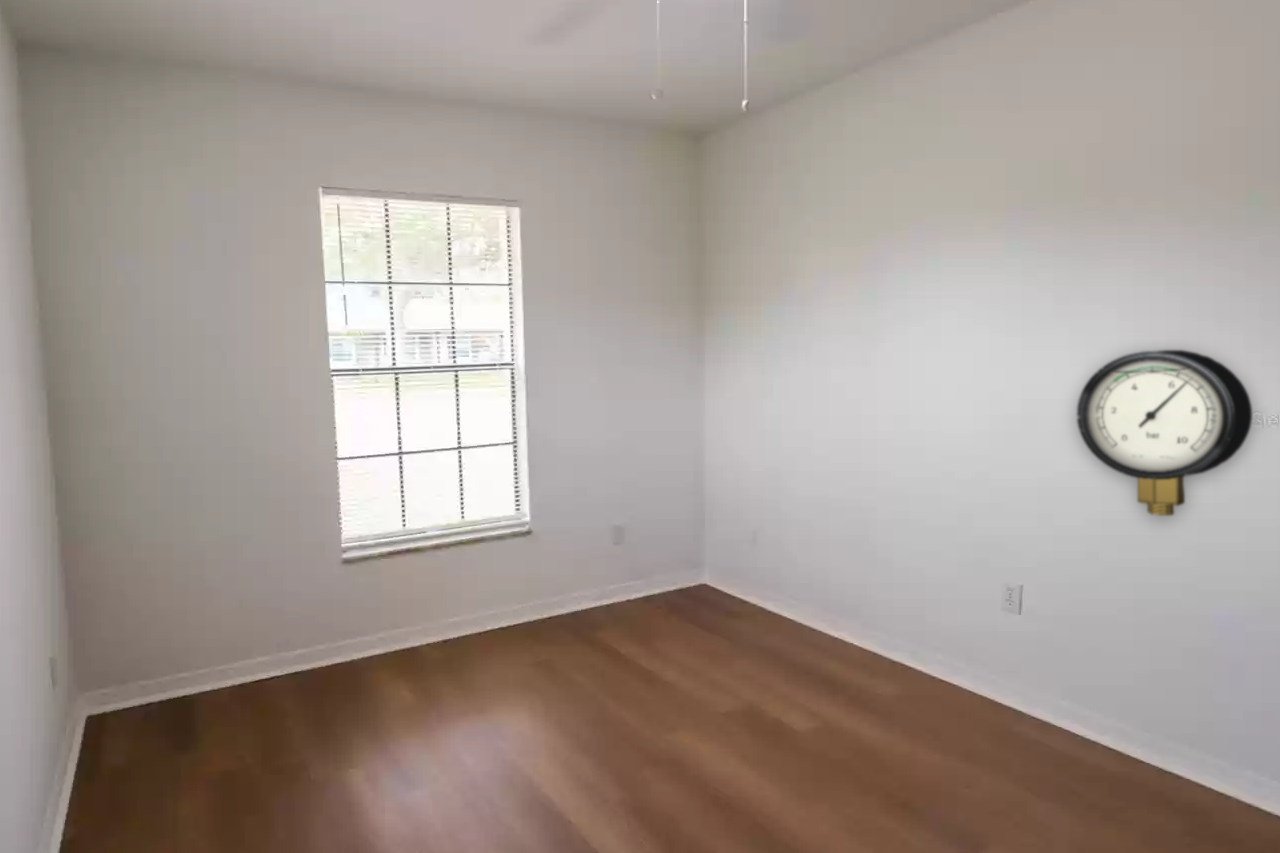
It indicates 6.5; bar
